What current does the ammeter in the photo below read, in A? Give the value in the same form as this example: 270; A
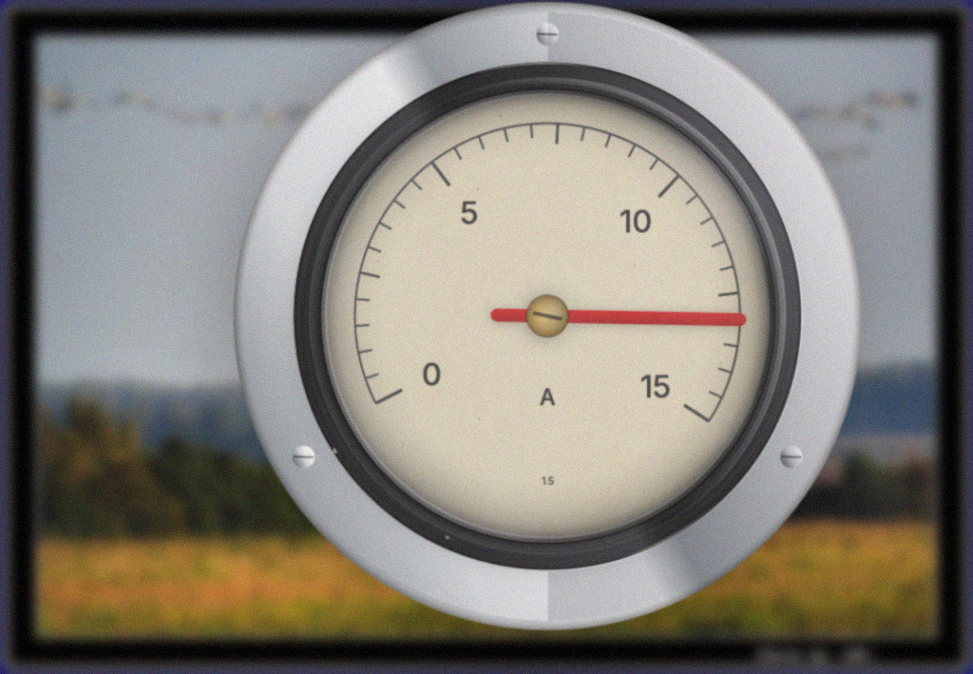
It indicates 13; A
